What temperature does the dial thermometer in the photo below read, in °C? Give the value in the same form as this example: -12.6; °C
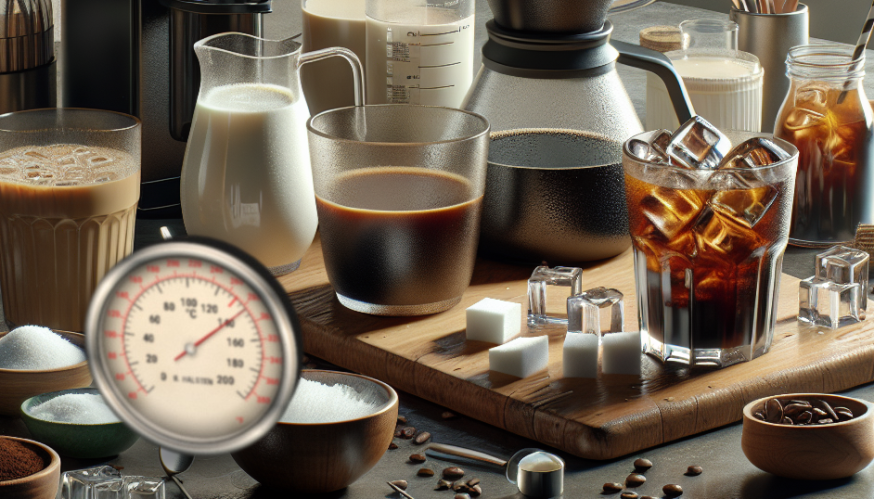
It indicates 140; °C
